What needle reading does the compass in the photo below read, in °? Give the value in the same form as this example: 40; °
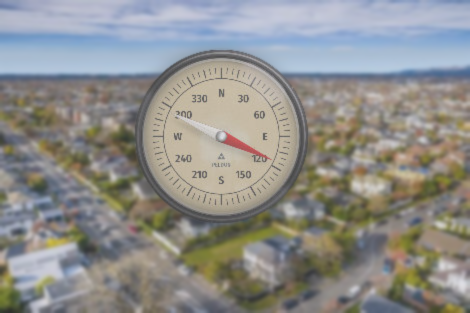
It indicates 115; °
